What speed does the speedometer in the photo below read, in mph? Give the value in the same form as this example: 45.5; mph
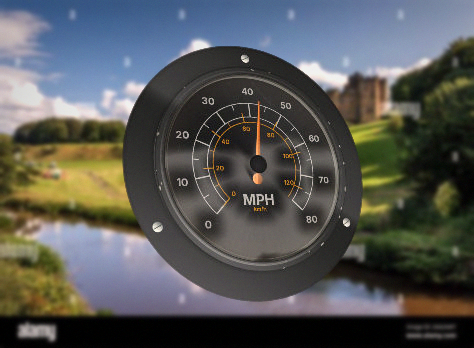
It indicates 42.5; mph
